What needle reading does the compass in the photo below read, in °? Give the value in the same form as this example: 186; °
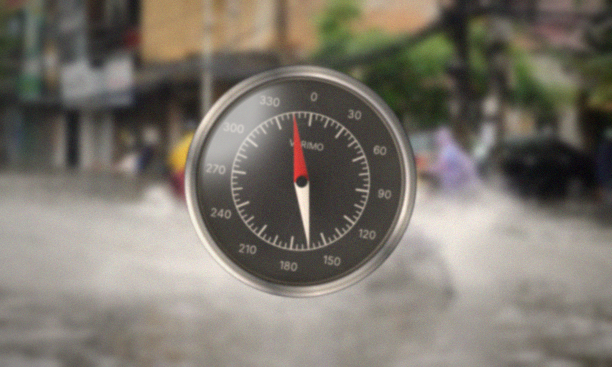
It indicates 345; °
